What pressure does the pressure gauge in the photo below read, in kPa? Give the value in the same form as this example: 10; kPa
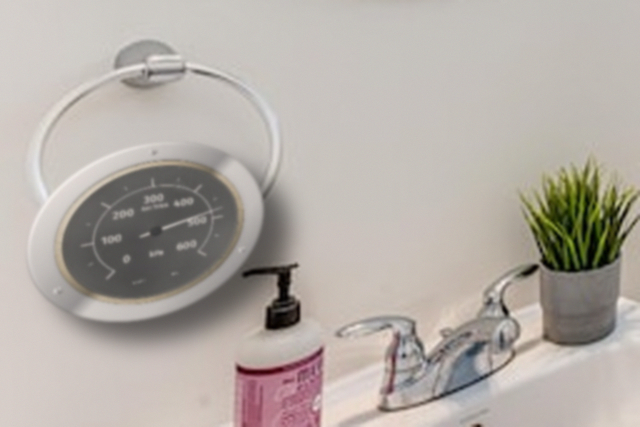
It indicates 475; kPa
